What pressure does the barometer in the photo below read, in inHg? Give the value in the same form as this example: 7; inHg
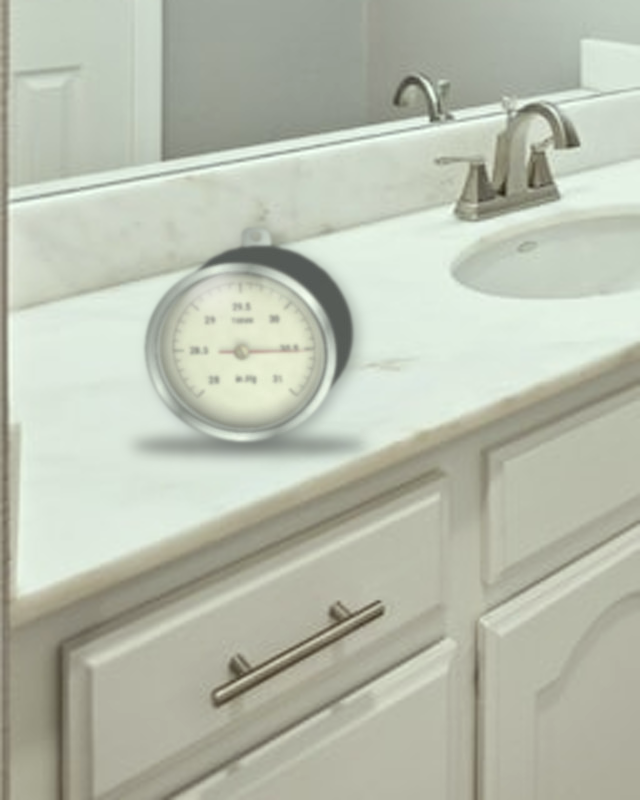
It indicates 30.5; inHg
